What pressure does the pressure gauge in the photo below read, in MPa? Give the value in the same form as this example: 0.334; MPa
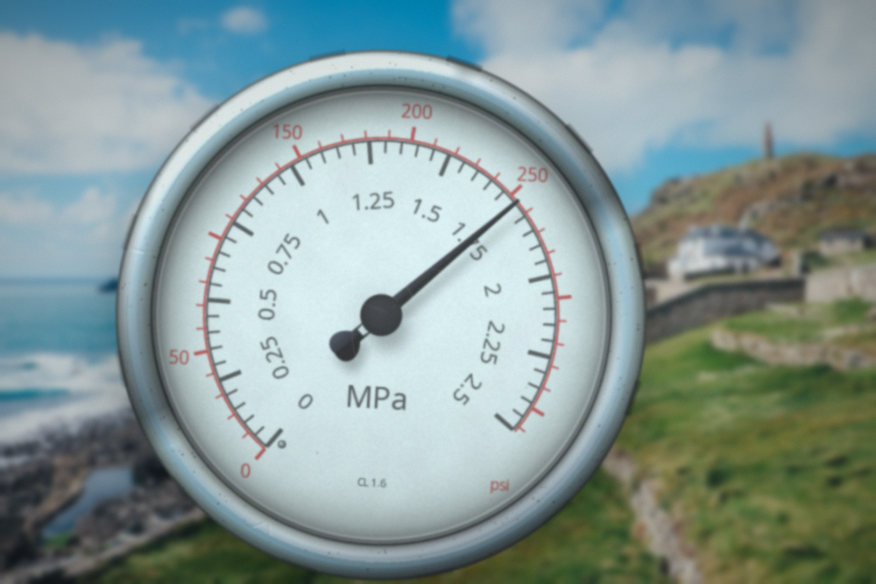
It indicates 1.75; MPa
